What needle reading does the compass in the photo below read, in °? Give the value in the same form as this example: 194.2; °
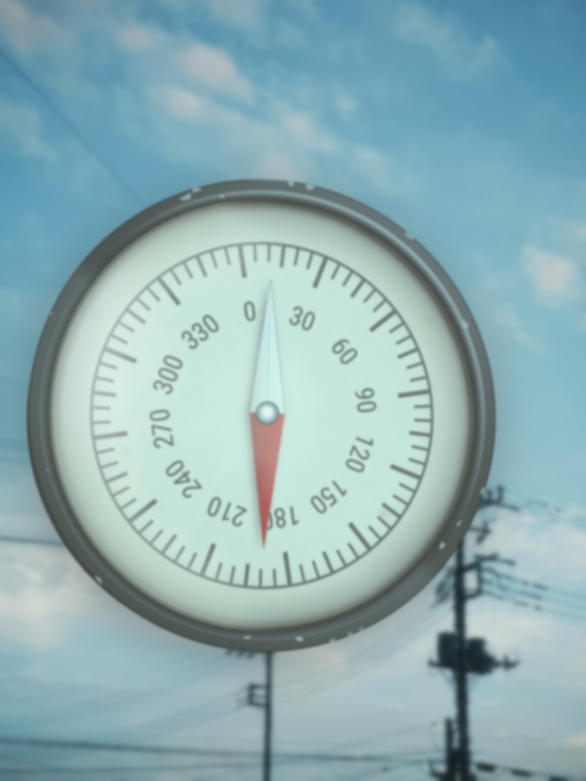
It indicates 190; °
